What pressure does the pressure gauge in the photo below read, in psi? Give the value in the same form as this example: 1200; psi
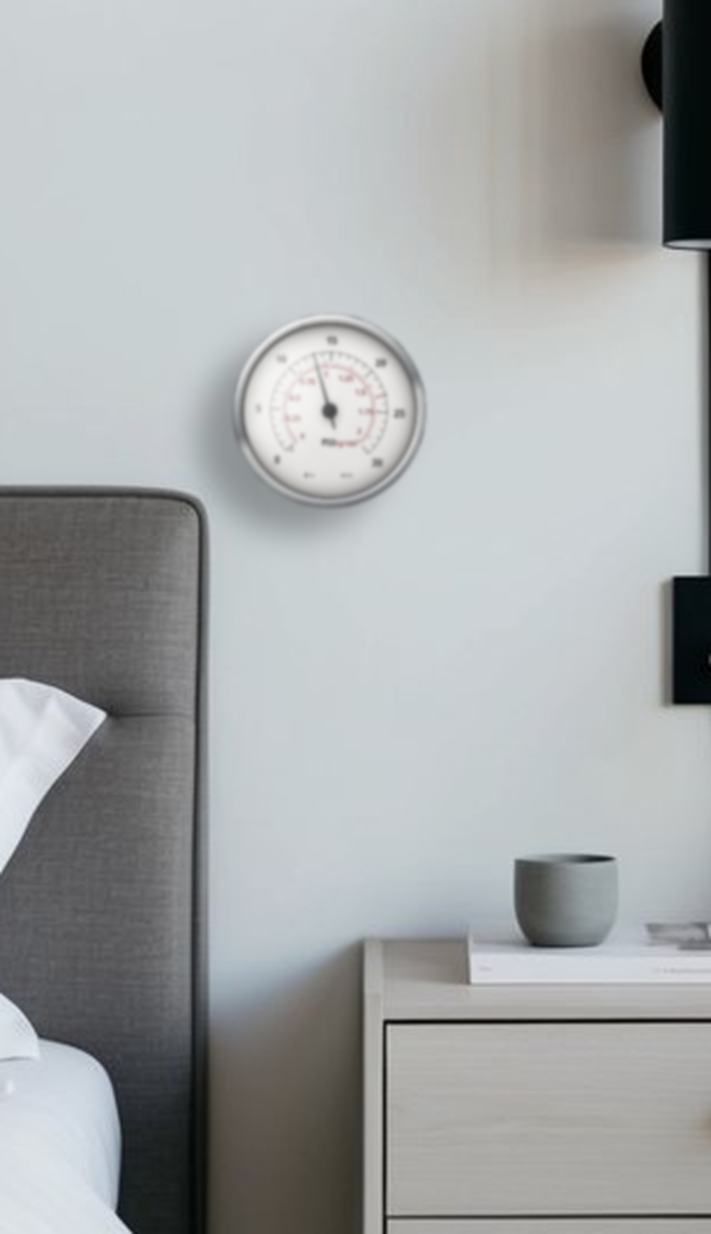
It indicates 13; psi
